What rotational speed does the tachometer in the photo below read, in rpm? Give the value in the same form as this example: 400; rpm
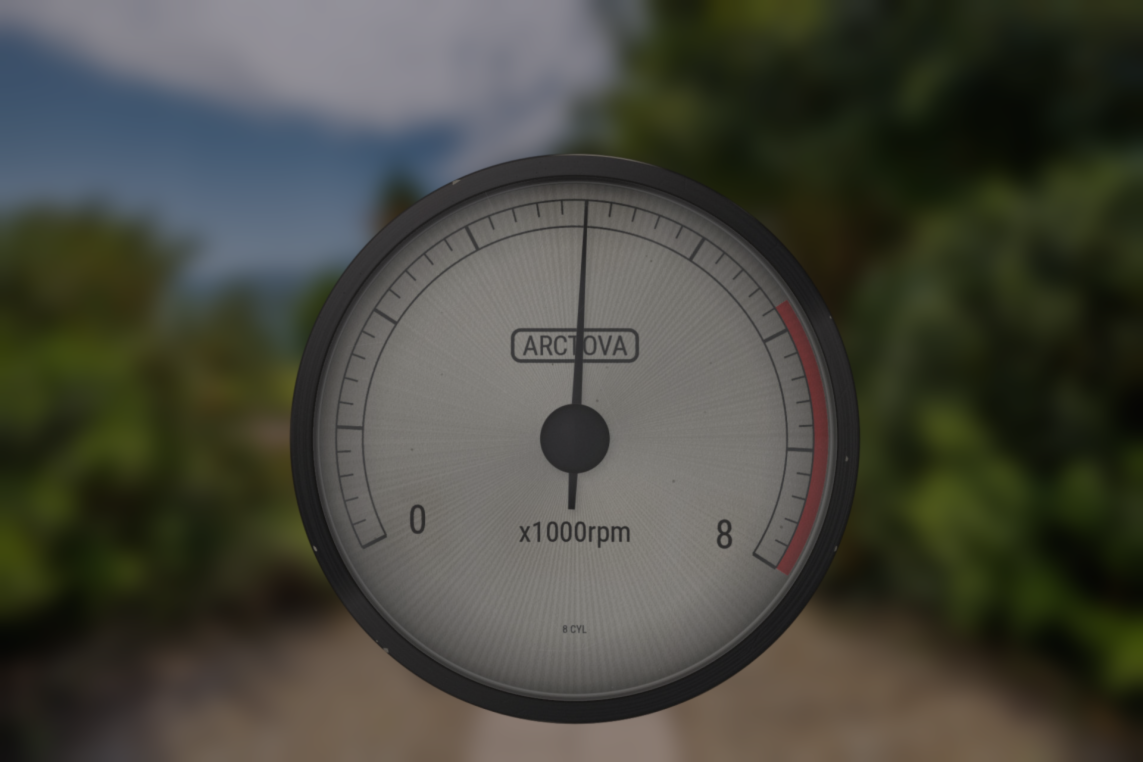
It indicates 4000; rpm
